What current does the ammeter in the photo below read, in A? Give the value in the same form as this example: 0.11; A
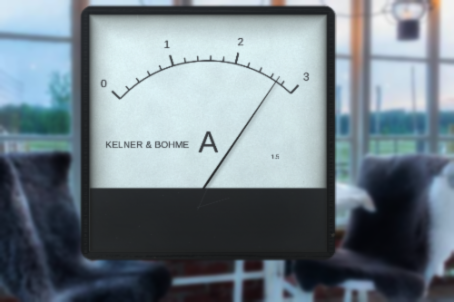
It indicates 2.7; A
